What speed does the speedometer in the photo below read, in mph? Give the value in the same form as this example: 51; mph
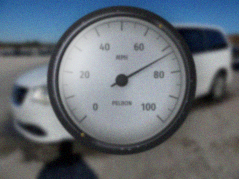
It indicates 72.5; mph
